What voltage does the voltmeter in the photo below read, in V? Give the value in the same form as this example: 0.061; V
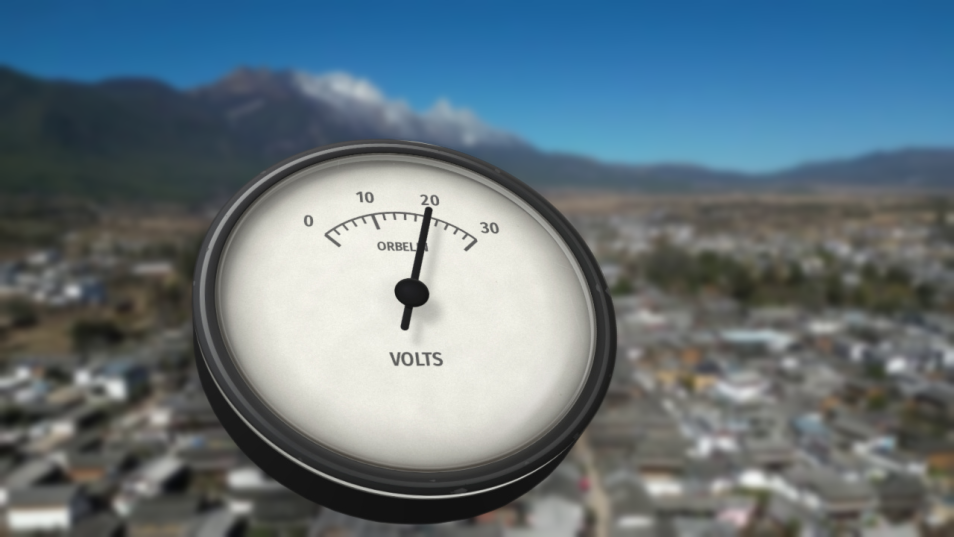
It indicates 20; V
